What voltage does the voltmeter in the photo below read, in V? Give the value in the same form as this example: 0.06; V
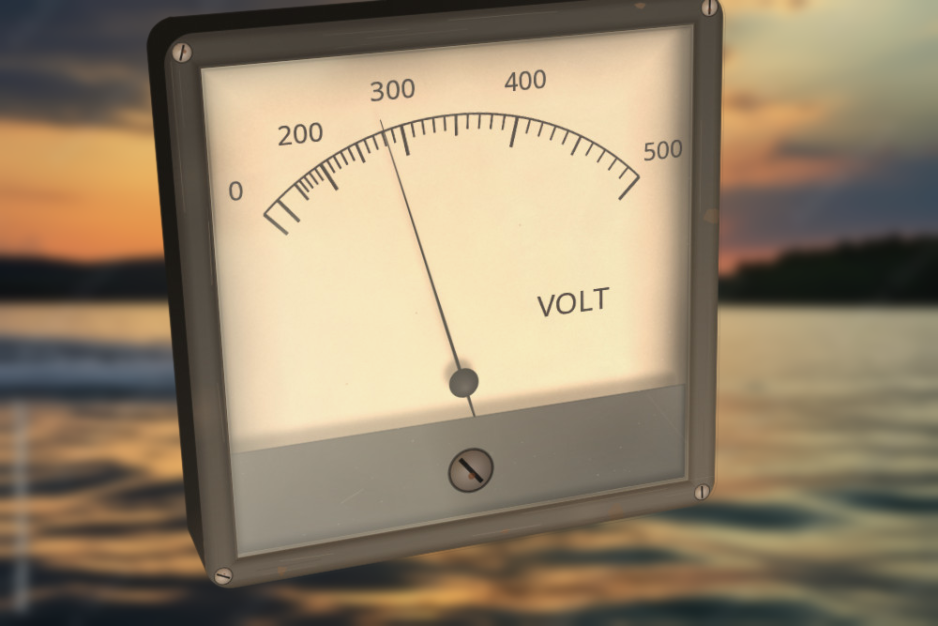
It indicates 280; V
